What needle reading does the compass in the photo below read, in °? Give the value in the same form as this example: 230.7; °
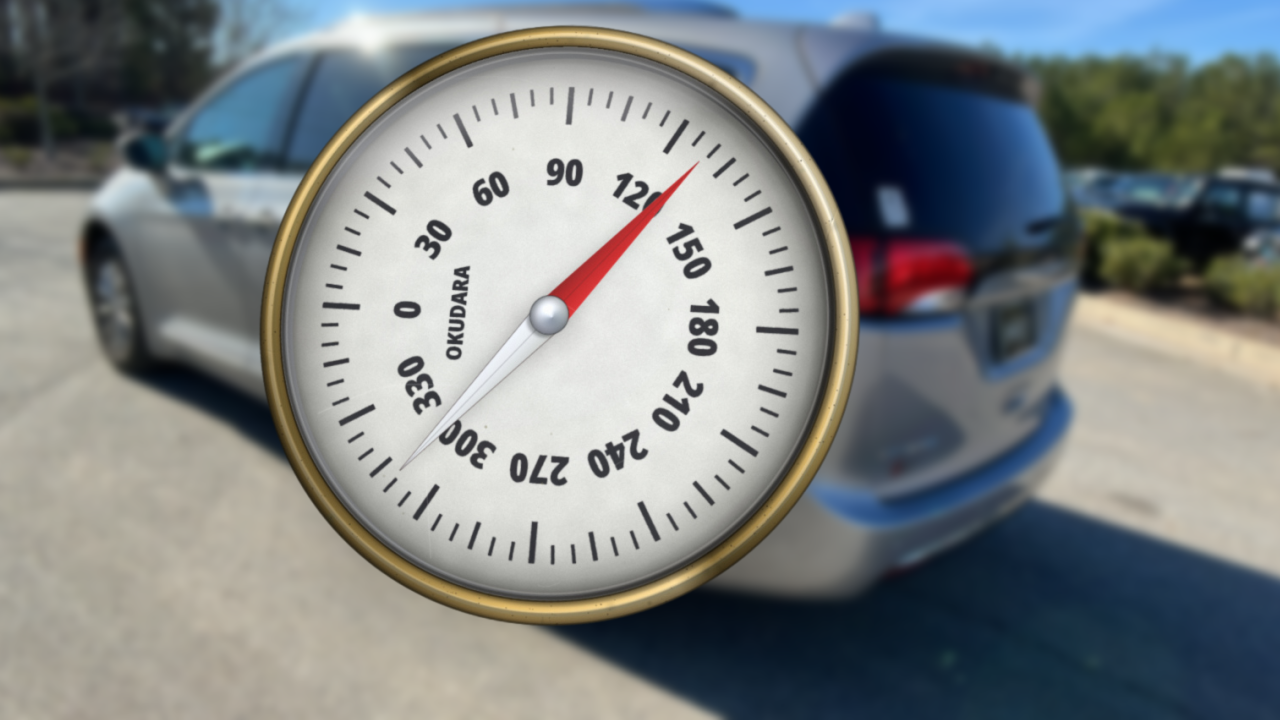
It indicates 130; °
